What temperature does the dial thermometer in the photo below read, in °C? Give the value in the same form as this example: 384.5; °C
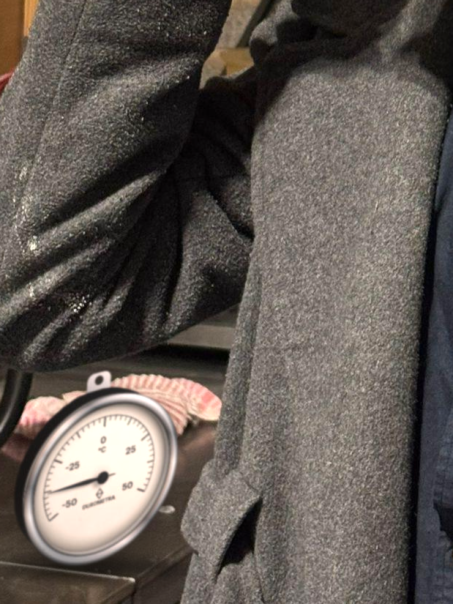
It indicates -37.5; °C
